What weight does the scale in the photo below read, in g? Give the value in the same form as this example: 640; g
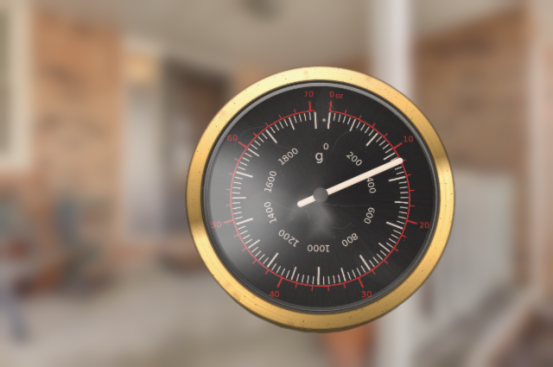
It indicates 340; g
